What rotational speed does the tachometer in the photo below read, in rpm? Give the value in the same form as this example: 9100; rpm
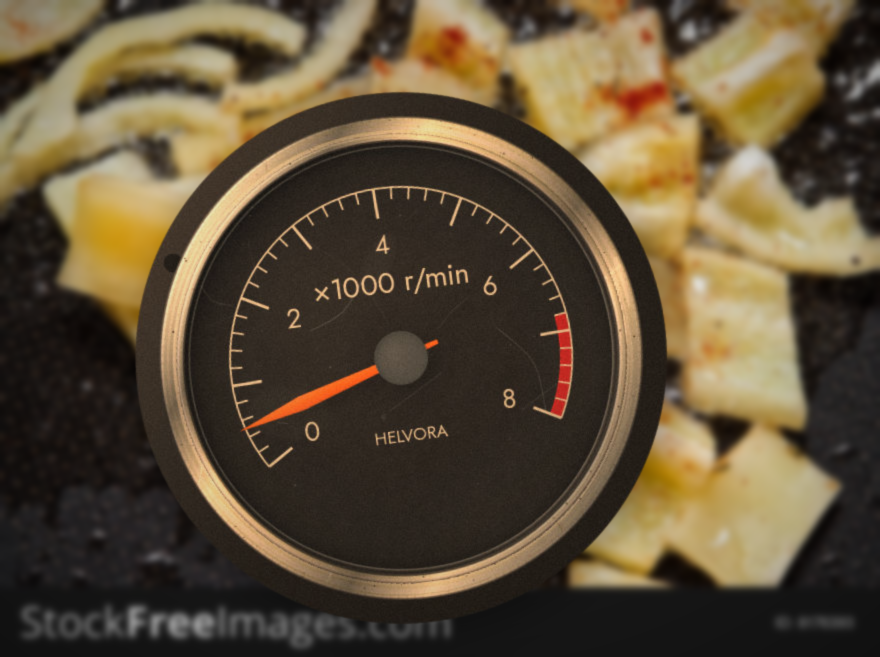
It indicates 500; rpm
